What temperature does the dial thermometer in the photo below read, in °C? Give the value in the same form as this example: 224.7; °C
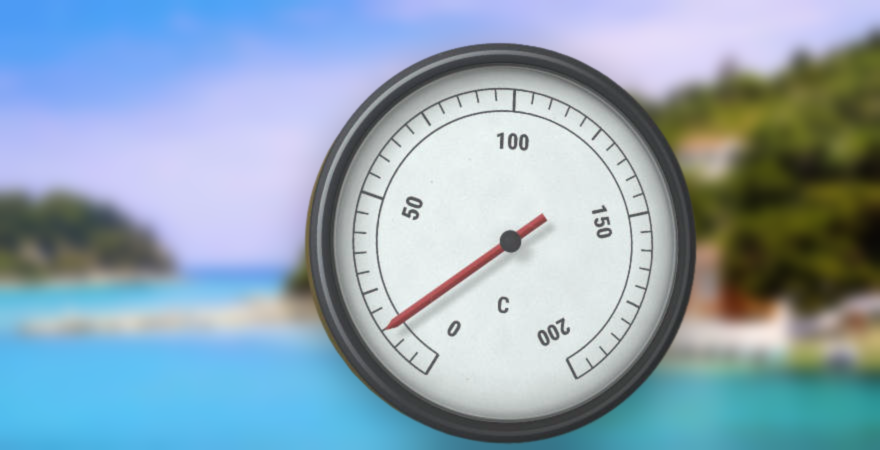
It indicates 15; °C
